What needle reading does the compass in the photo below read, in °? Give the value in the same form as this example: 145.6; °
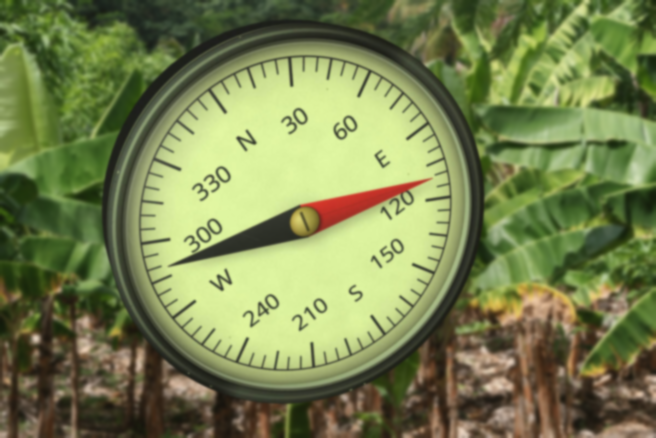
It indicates 110; °
